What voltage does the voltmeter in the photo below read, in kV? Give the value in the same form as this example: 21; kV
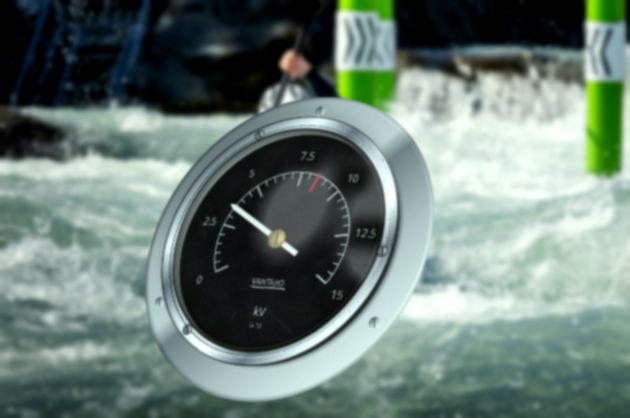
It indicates 3.5; kV
